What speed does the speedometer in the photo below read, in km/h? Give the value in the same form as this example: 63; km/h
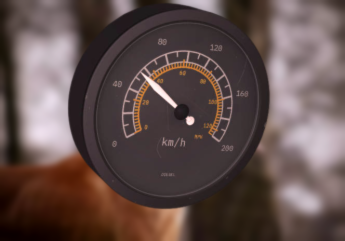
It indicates 55; km/h
